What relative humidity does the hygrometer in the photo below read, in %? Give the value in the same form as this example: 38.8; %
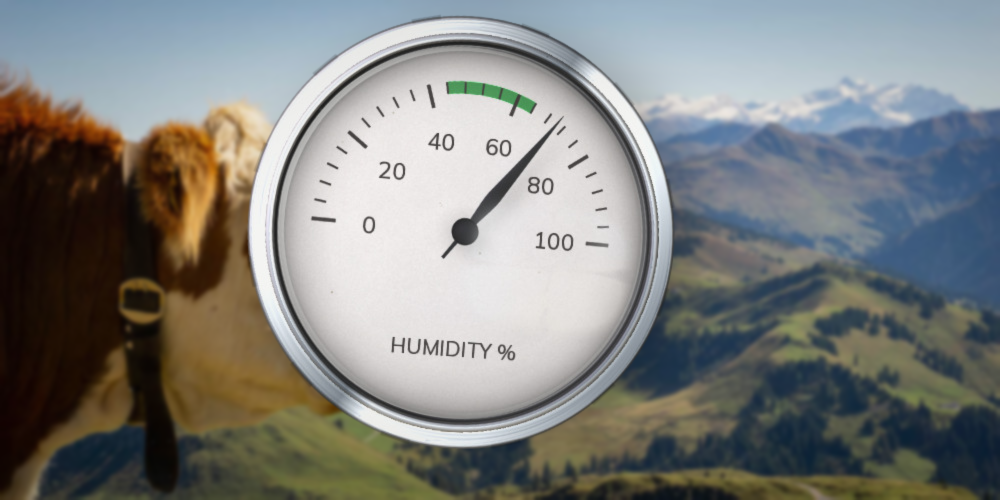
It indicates 70; %
